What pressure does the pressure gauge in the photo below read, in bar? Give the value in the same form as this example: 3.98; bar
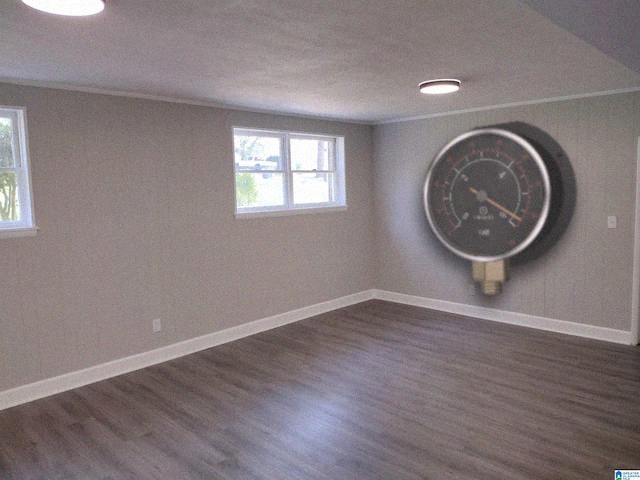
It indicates 5.75; bar
